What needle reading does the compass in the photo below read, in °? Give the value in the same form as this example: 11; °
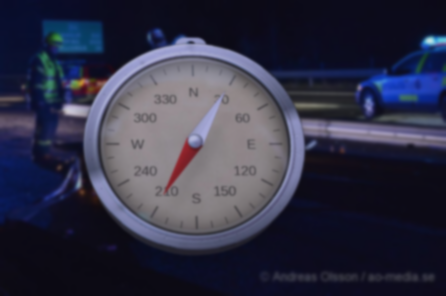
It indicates 210; °
